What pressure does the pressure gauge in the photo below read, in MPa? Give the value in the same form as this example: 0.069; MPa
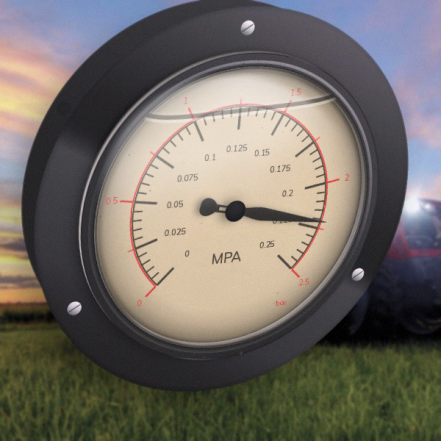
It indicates 0.22; MPa
